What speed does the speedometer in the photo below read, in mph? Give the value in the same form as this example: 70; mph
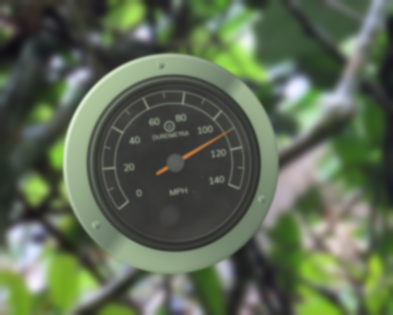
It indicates 110; mph
